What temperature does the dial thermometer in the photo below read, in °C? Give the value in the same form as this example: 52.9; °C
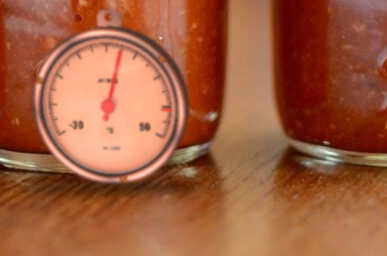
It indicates 15; °C
